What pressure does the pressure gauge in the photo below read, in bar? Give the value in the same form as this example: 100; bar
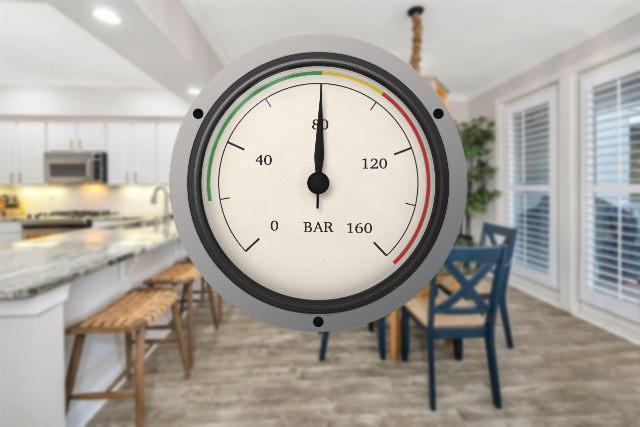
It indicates 80; bar
